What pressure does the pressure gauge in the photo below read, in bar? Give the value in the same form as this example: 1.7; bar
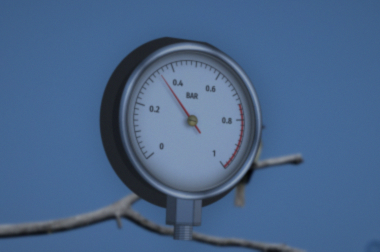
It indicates 0.34; bar
